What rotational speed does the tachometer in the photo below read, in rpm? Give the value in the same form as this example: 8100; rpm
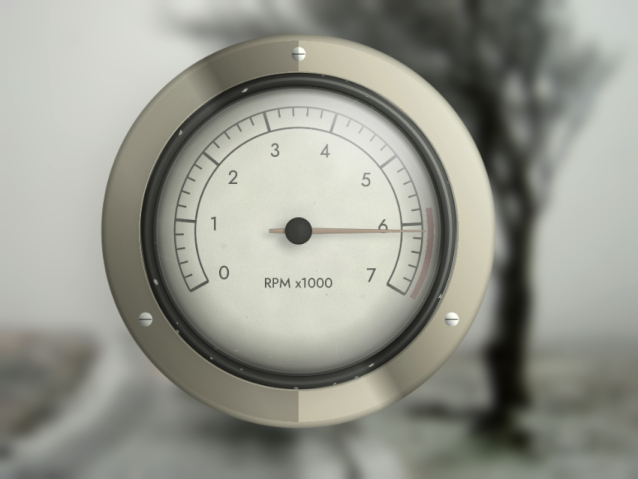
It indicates 6100; rpm
